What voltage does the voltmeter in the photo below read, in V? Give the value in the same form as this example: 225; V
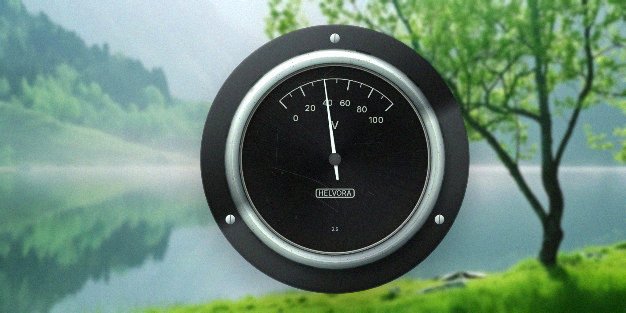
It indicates 40; V
